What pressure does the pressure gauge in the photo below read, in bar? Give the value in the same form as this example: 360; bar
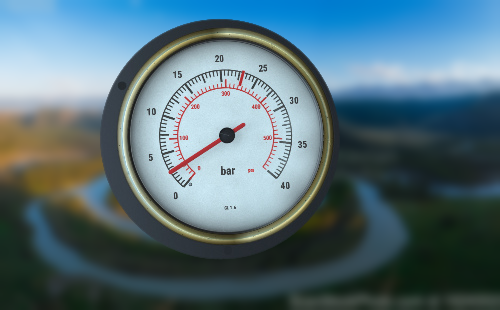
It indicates 2.5; bar
